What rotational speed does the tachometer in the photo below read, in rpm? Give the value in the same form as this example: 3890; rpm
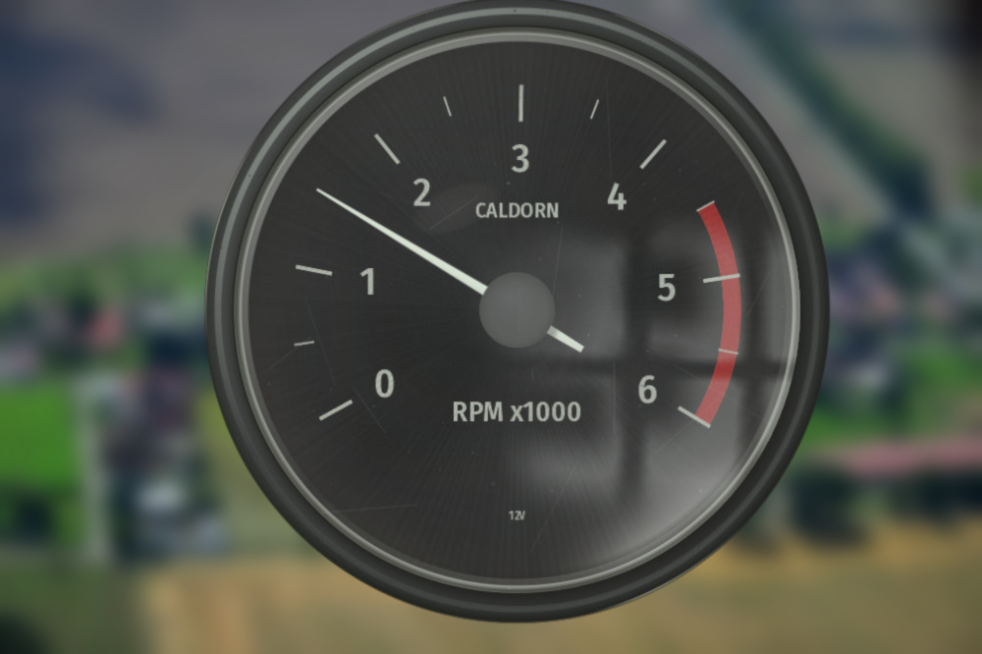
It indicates 1500; rpm
